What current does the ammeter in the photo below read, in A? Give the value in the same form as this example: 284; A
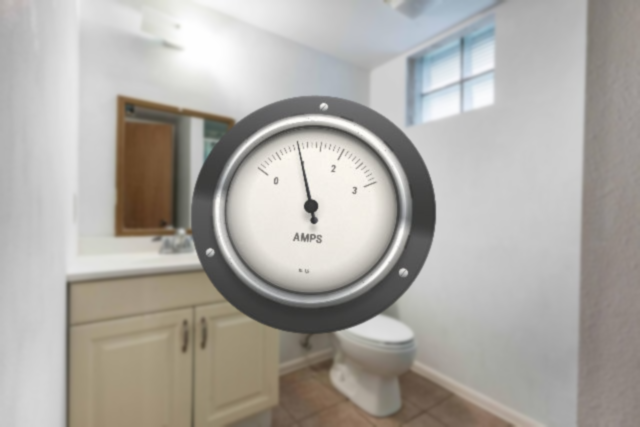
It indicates 1; A
